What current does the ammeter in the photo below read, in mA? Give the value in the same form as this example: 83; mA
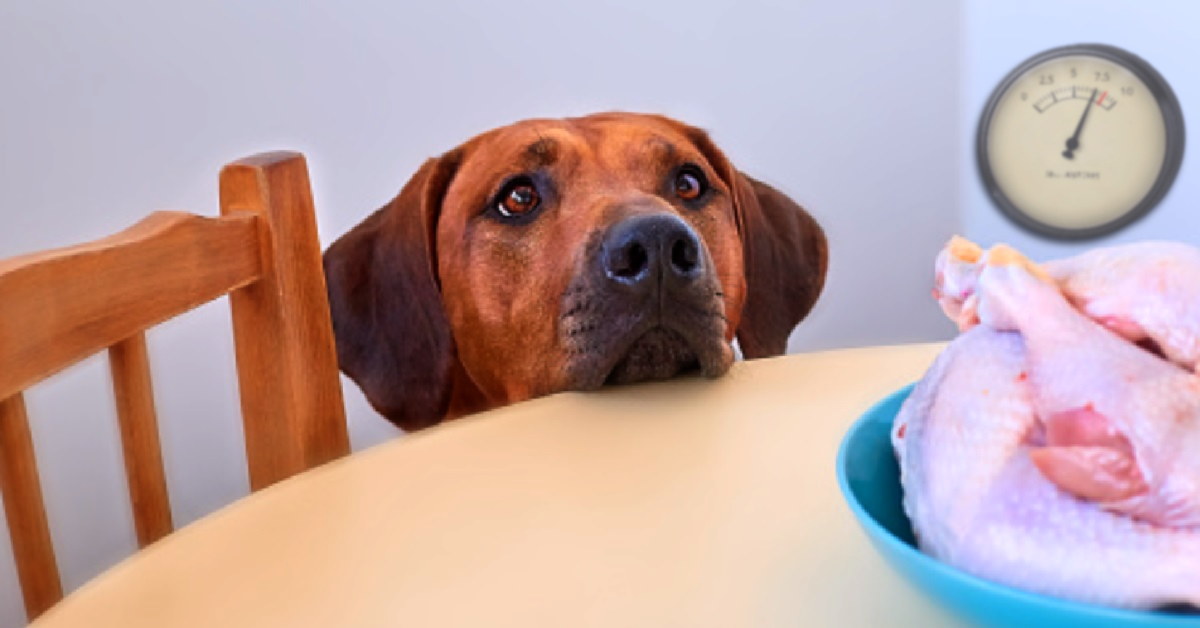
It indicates 7.5; mA
